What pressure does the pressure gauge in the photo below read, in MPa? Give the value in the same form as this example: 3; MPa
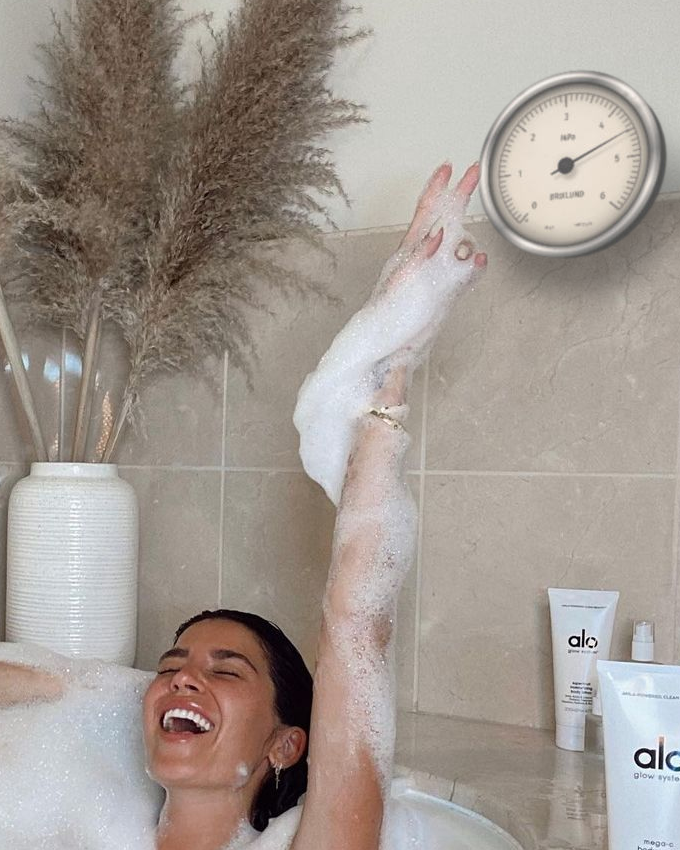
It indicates 4.5; MPa
